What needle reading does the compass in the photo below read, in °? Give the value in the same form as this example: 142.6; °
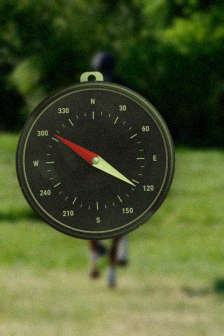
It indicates 305; °
